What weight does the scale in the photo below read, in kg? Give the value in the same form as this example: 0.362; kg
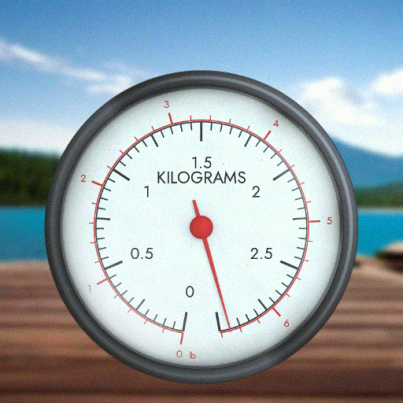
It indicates 2.95; kg
